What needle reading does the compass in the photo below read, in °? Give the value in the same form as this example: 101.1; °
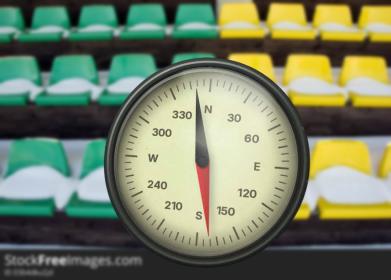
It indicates 170; °
